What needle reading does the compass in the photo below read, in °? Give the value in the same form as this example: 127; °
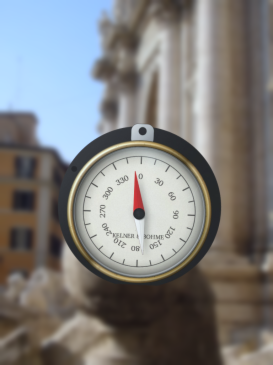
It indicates 352.5; °
